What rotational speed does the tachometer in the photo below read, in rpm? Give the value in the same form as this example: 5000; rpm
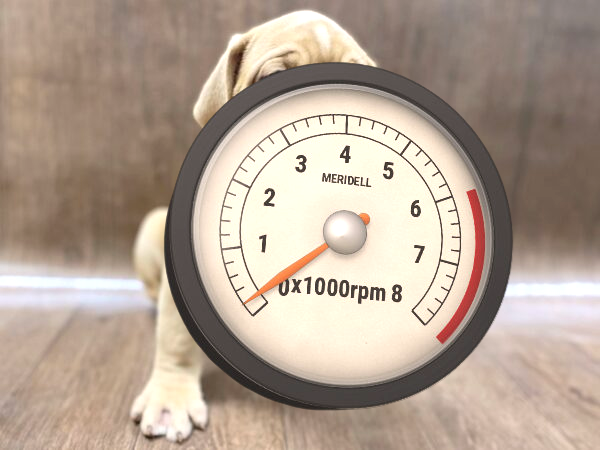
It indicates 200; rpm
